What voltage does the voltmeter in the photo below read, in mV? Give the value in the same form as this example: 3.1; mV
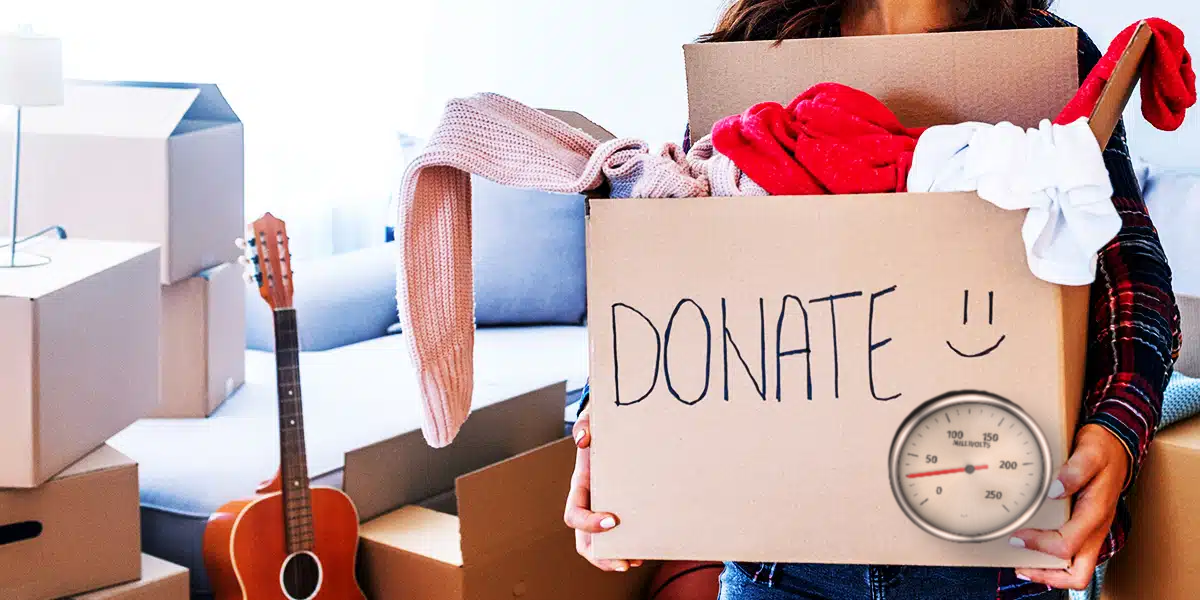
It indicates 30; mV
